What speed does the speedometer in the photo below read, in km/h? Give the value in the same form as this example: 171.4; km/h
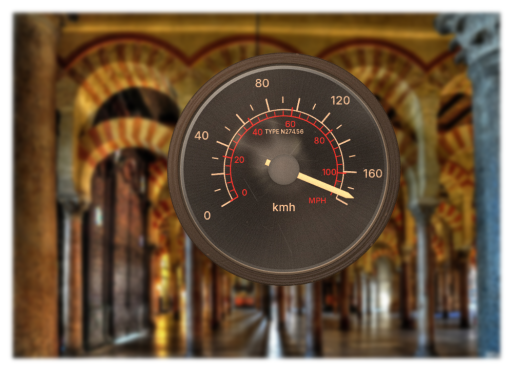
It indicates 175; km/h
